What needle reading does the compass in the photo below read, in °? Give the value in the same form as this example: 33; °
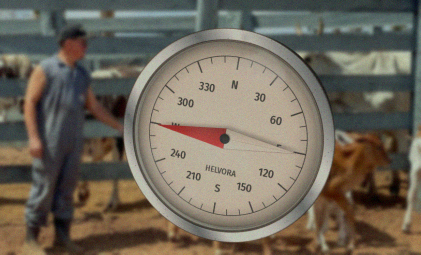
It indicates 270; °
